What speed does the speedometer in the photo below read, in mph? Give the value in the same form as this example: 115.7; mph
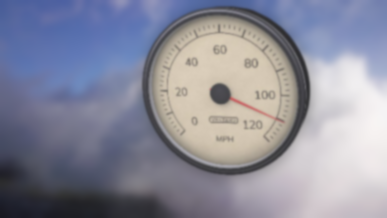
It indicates 110; mph
